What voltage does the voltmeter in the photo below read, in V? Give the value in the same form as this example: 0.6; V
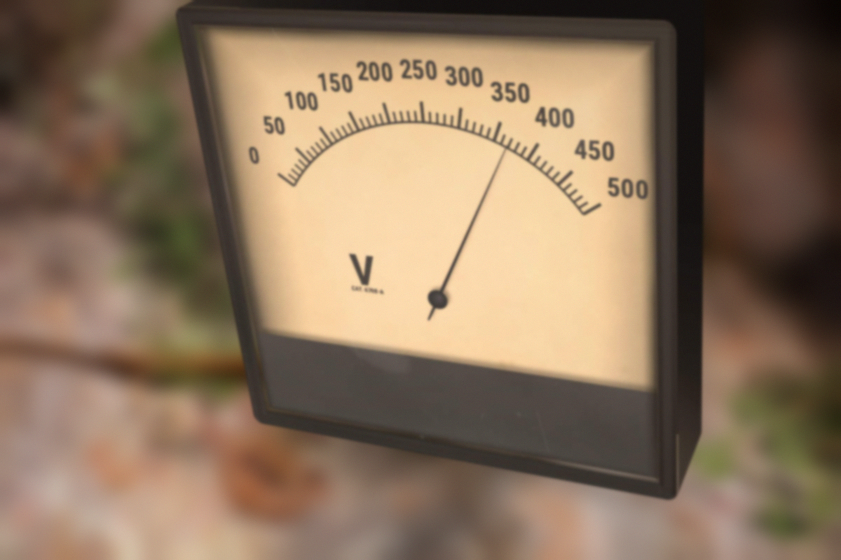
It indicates 370; V
